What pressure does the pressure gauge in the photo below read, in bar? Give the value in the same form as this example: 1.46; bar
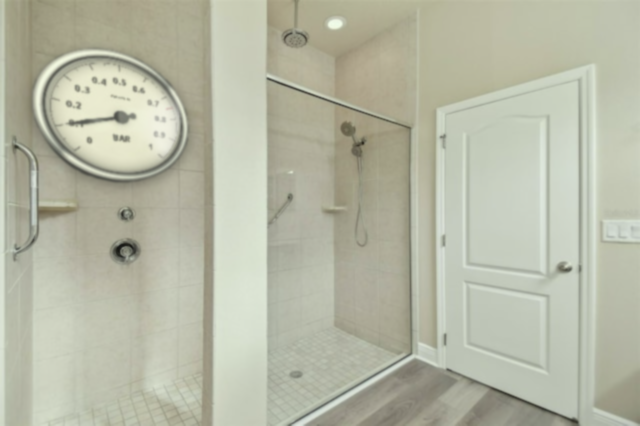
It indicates 0.1; bar
